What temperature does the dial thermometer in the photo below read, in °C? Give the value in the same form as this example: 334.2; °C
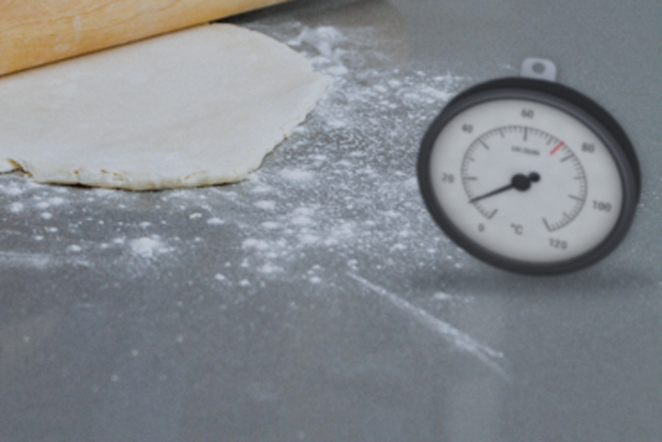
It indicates 10; °C
